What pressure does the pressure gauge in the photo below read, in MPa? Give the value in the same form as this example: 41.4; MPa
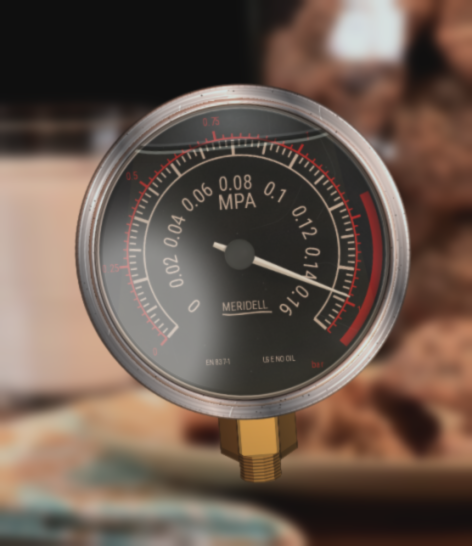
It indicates 0.148; MPa
